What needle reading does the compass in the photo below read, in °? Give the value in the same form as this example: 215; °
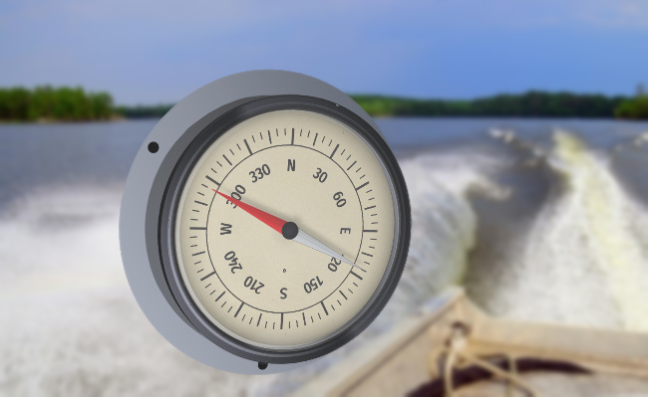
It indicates 295; °
